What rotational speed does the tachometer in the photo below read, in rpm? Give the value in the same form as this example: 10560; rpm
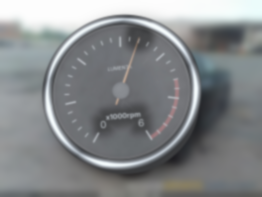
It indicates 3400; rpm
